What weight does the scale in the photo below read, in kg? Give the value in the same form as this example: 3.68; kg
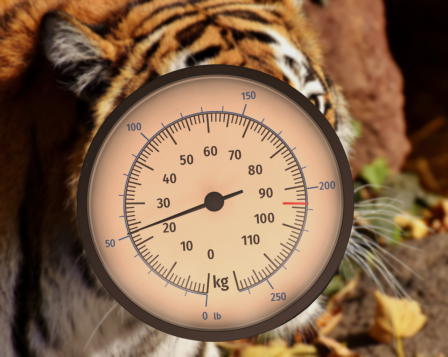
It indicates 23; kg
